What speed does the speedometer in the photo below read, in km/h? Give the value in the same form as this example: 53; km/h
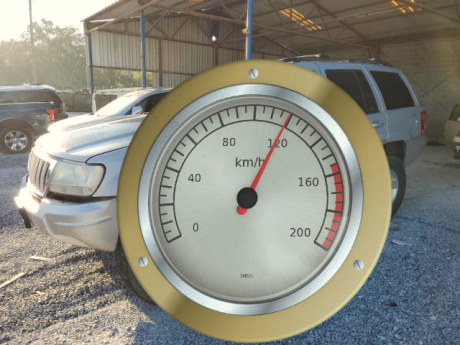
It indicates 120; km/h
